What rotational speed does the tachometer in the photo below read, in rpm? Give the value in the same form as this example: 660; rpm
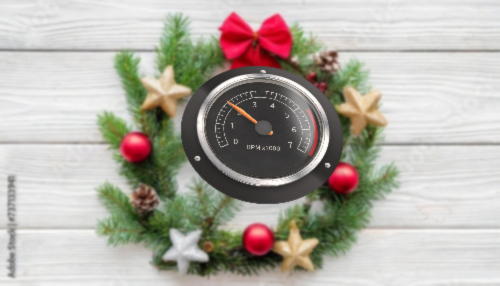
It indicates 2000; rpm
